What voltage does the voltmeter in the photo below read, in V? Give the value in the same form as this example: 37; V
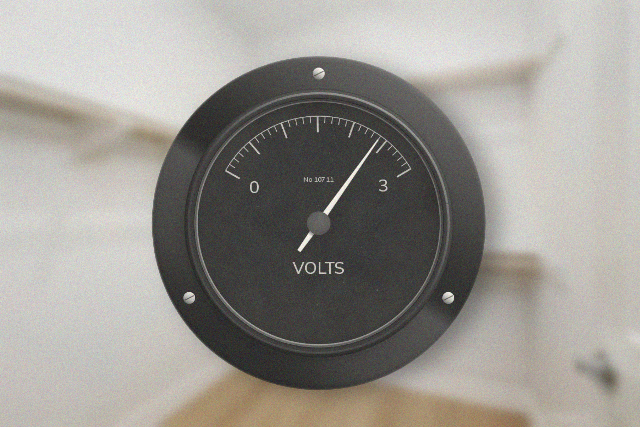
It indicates 2.4; V
